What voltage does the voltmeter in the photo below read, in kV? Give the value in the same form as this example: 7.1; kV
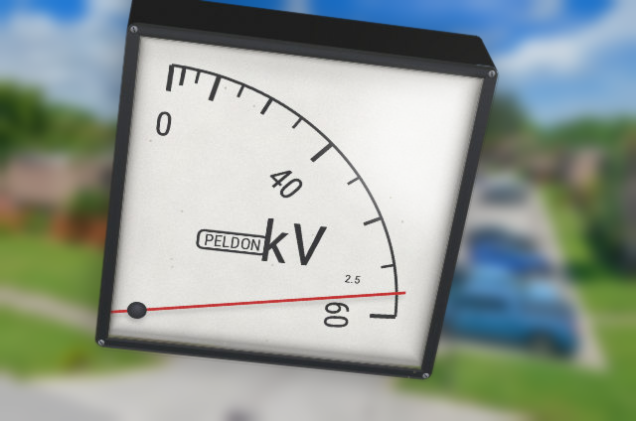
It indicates 57.5; kV
